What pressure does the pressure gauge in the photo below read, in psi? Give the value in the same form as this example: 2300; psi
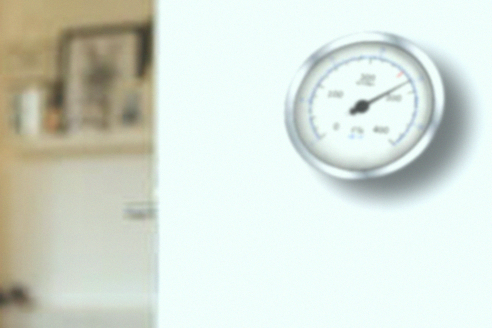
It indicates 280; psi
